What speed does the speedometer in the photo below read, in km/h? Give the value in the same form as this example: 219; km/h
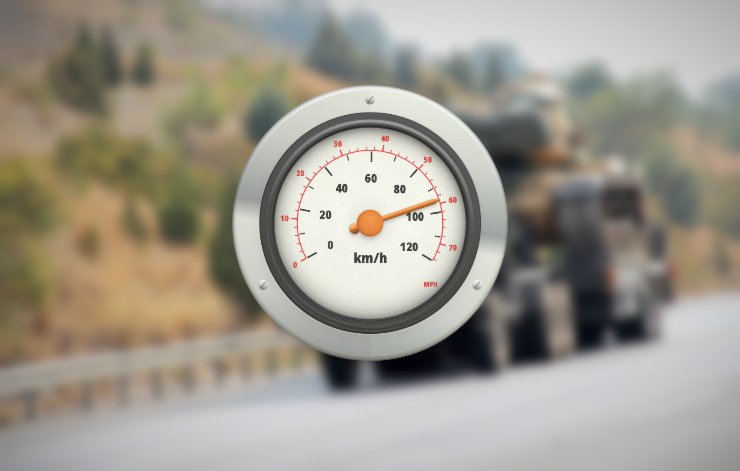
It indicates 95; km/h
